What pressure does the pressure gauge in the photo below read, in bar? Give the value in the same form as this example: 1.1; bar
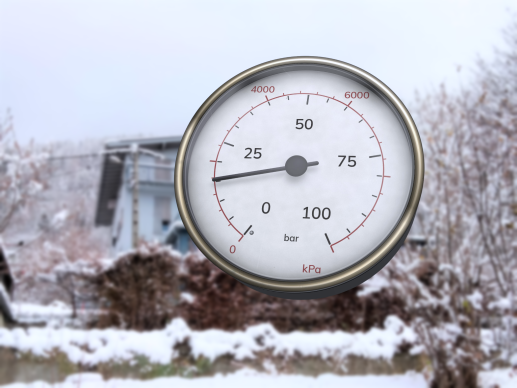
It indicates 15; bar
